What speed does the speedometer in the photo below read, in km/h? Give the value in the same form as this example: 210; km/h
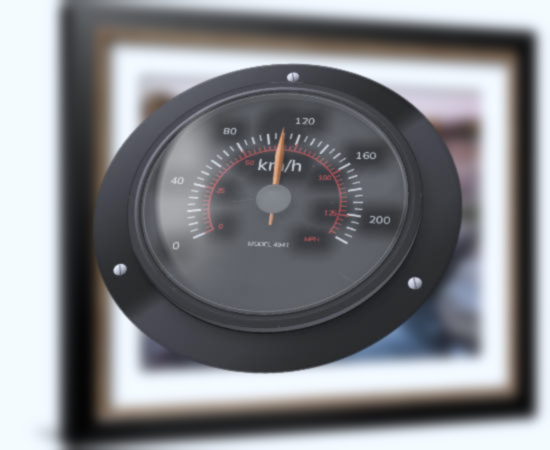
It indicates 110; km/h
